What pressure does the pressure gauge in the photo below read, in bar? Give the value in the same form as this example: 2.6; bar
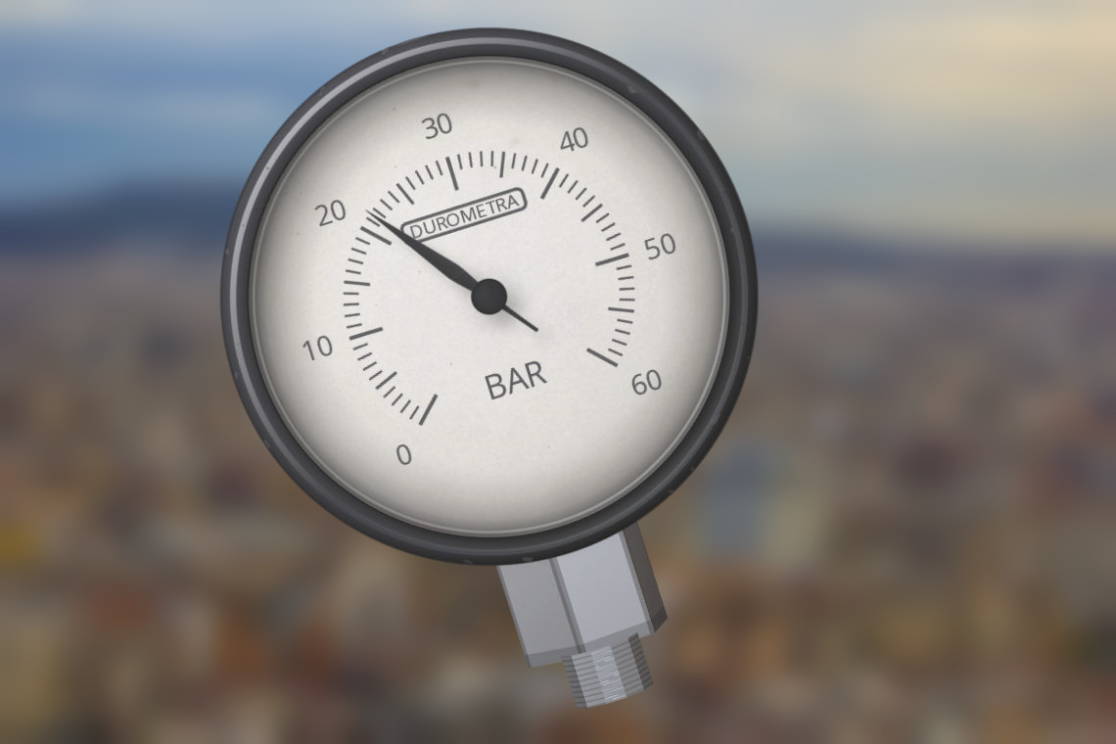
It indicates 21.5; bar
